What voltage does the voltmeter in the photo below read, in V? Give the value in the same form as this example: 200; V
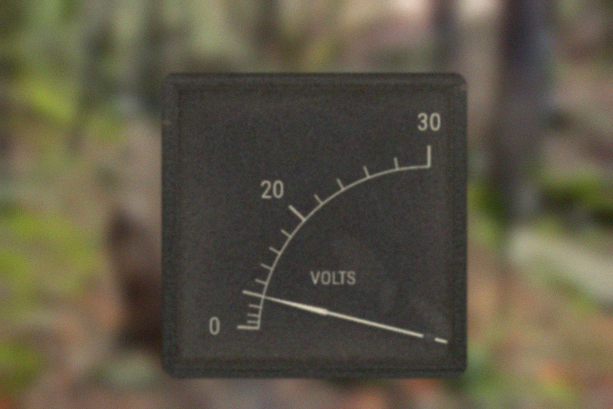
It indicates 10; V
